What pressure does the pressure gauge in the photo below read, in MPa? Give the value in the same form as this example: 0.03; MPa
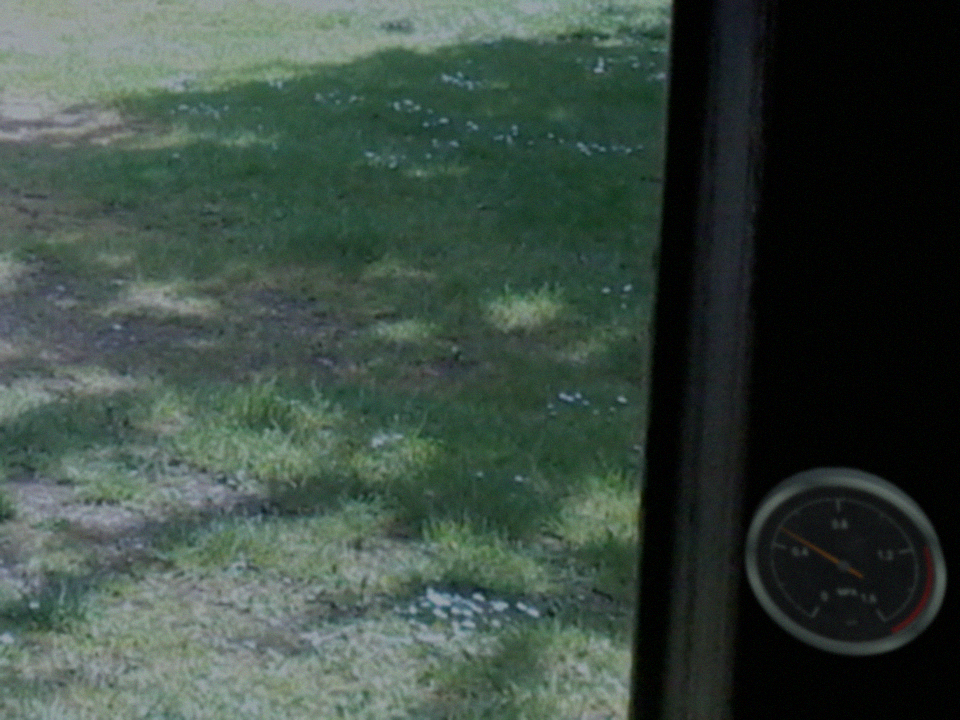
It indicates 0.5; MPa
